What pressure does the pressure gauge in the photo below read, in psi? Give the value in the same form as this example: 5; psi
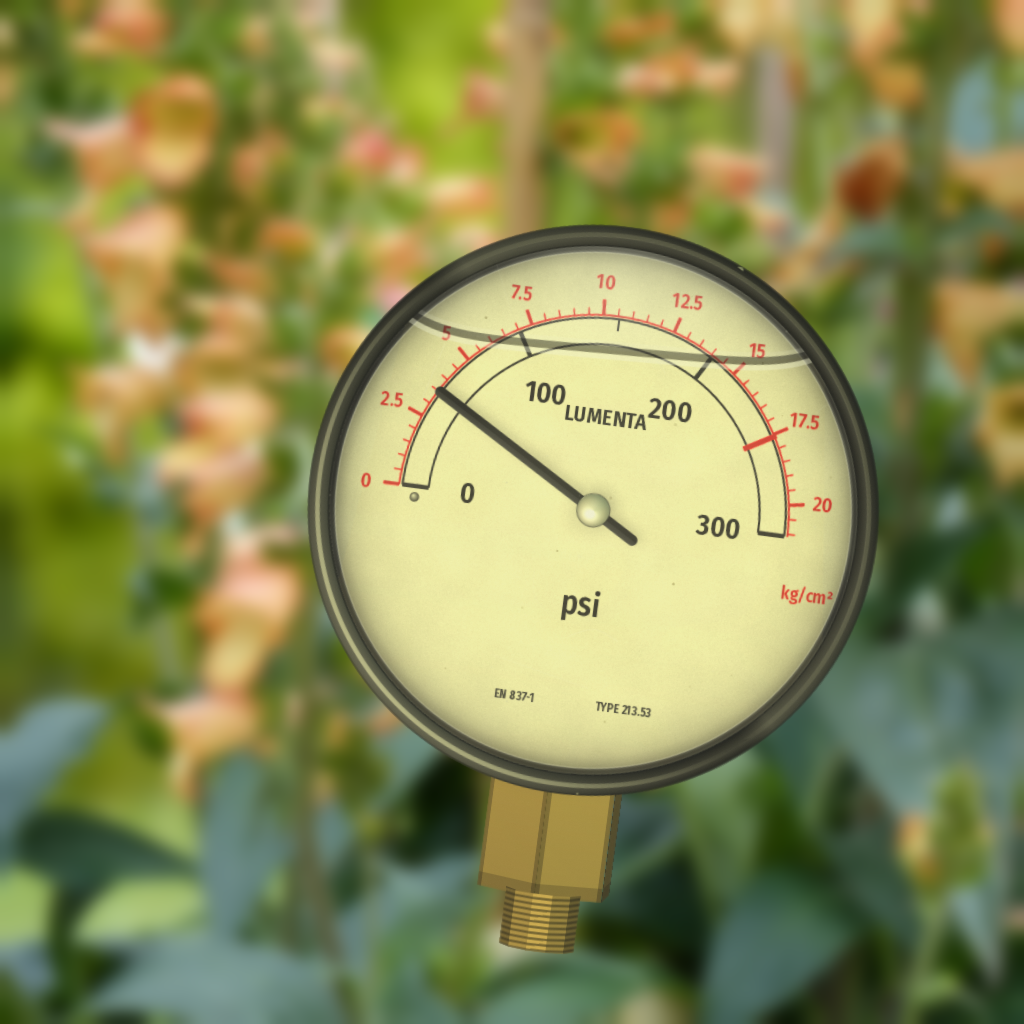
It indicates 50; psi
